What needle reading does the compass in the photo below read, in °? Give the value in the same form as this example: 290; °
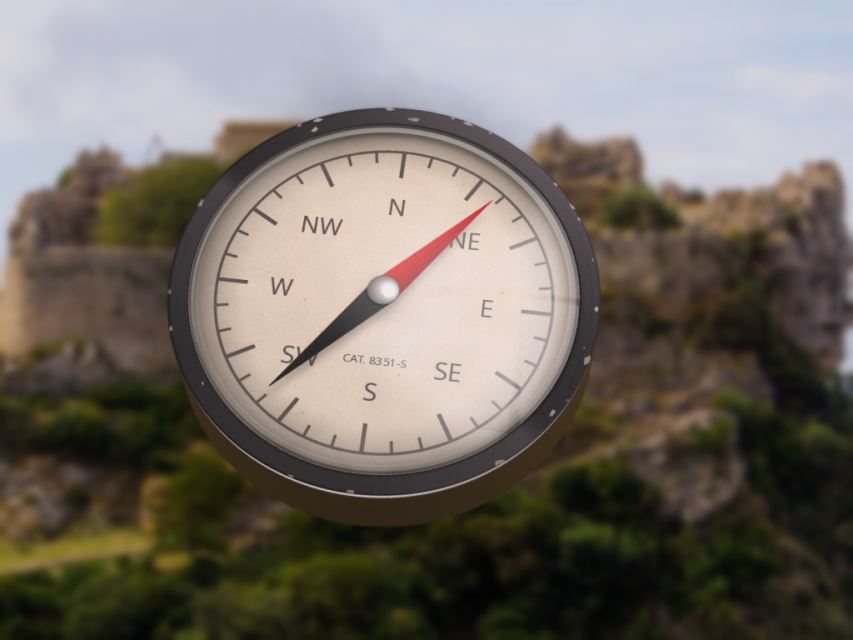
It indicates 40; °
